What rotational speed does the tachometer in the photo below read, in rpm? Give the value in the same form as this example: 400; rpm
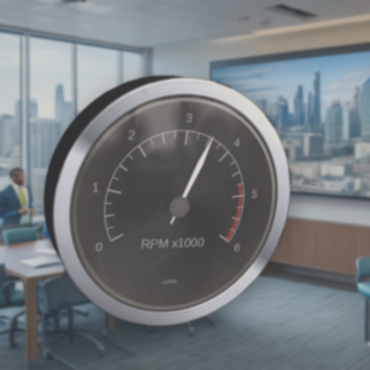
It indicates 3500; rpm
